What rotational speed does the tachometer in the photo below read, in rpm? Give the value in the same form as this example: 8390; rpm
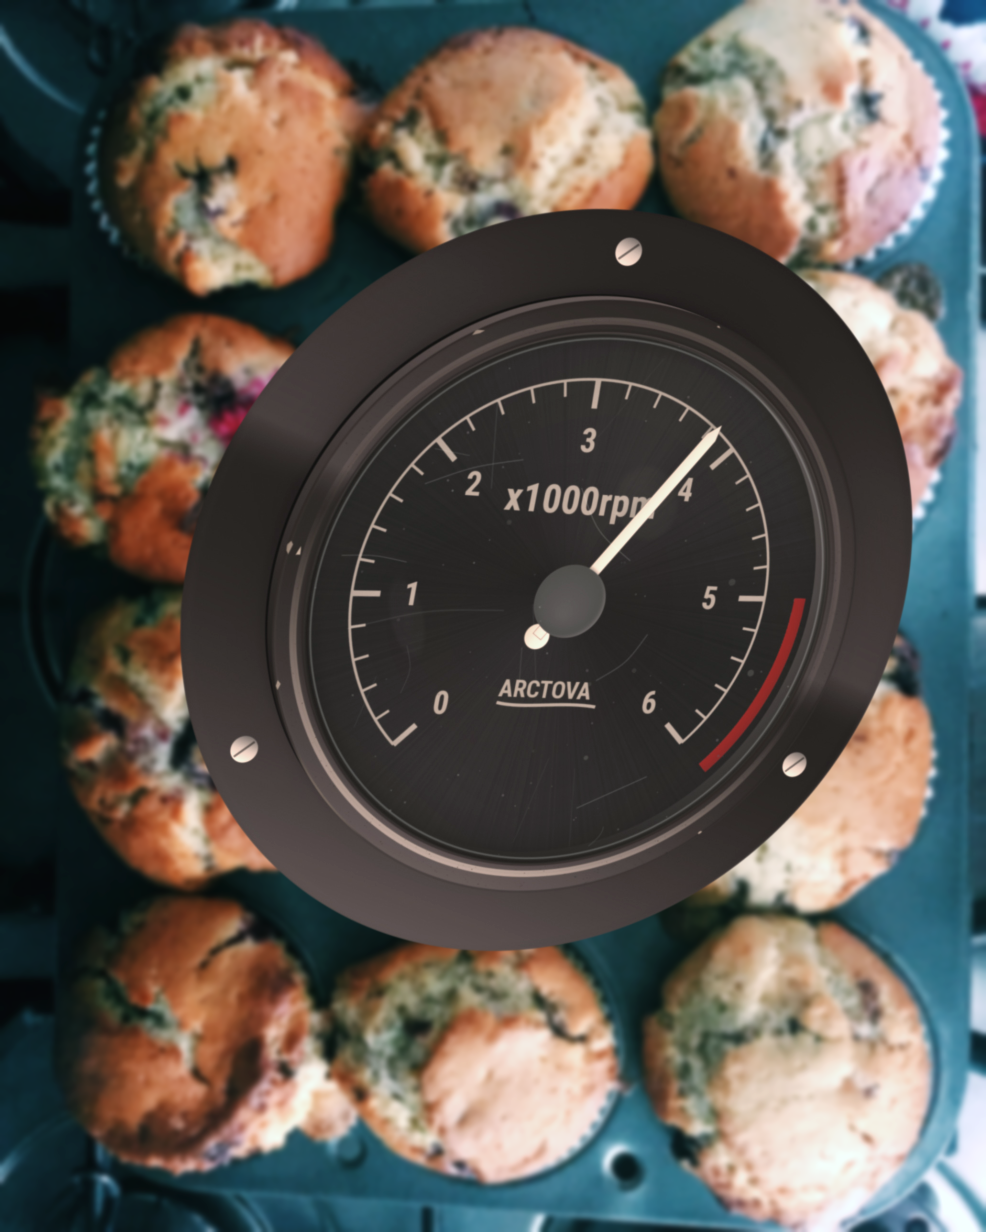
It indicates 3800; rpm
